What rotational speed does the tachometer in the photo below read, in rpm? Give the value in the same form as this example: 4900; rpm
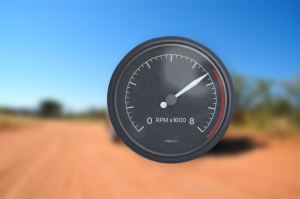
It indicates 5600; rpm
